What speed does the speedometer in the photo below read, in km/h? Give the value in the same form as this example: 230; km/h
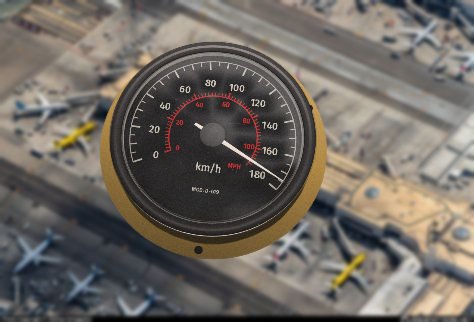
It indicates 175; km/h
